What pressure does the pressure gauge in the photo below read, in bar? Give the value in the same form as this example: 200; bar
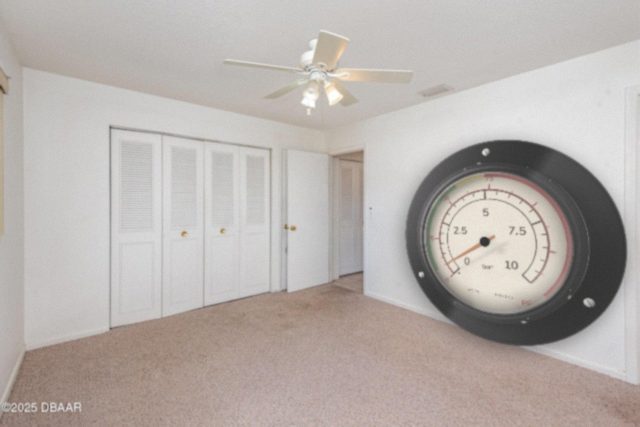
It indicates 0.5; bar
